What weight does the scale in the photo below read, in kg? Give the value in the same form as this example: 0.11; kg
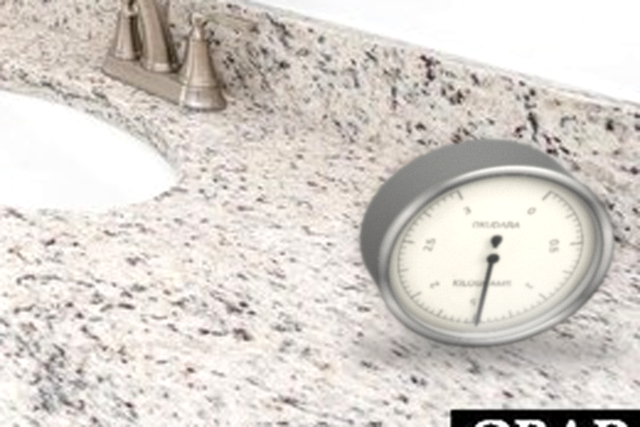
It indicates 1.5; kg
